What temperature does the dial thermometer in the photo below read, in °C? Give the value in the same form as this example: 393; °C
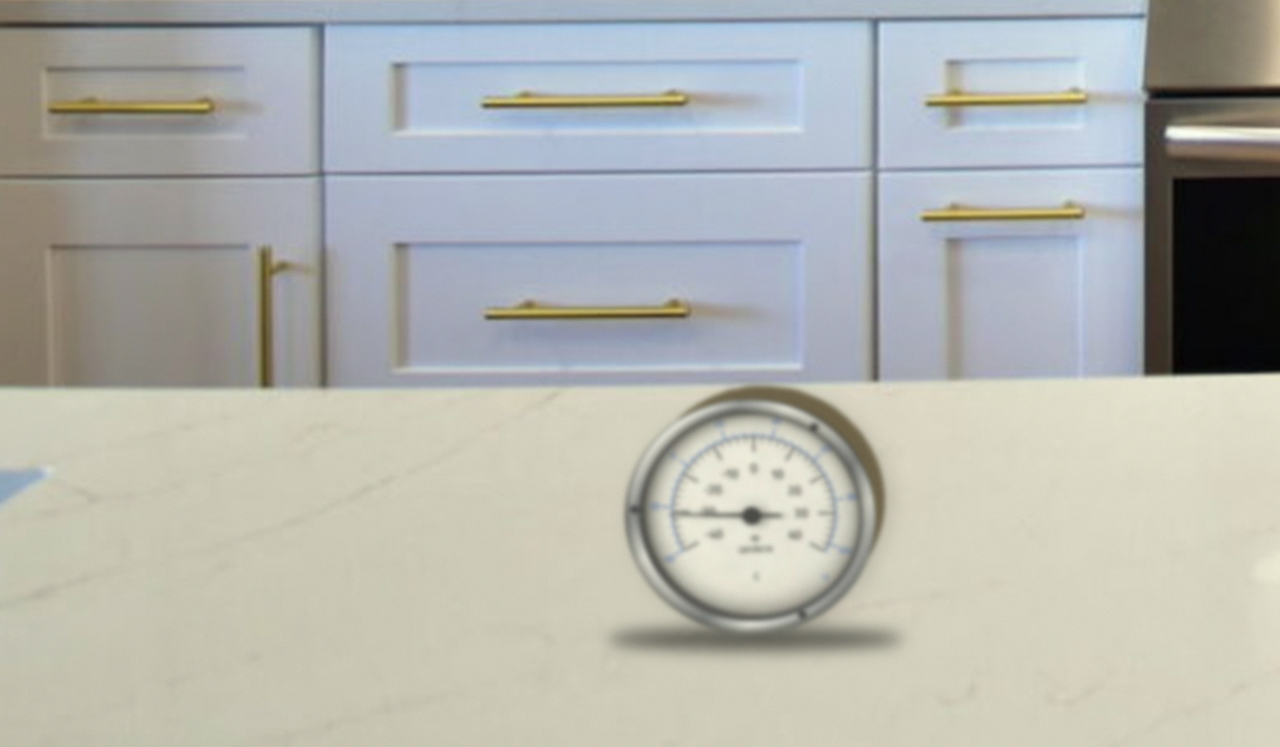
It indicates -30; °C
